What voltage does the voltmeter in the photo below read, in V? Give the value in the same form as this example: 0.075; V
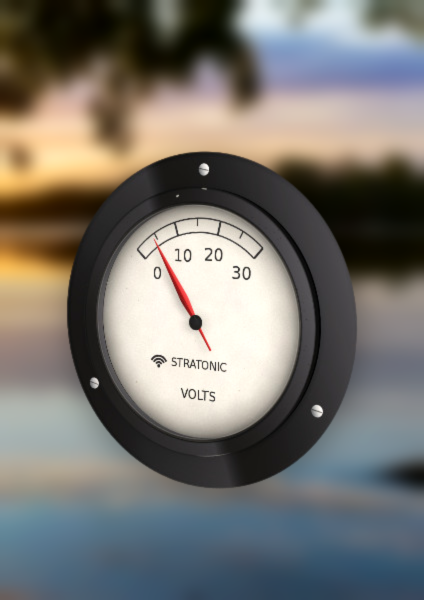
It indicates 5; V
